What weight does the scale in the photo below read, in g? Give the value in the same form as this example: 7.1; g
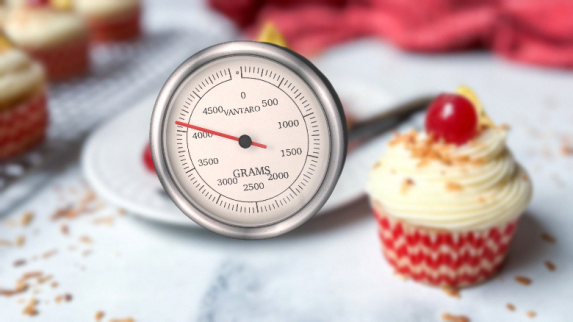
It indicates 4100; g
